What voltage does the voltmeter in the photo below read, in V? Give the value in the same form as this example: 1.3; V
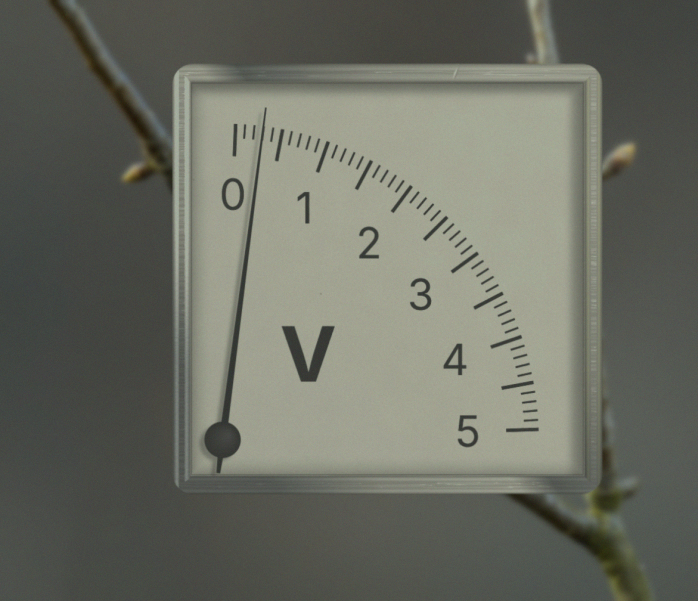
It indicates 0.3; V
